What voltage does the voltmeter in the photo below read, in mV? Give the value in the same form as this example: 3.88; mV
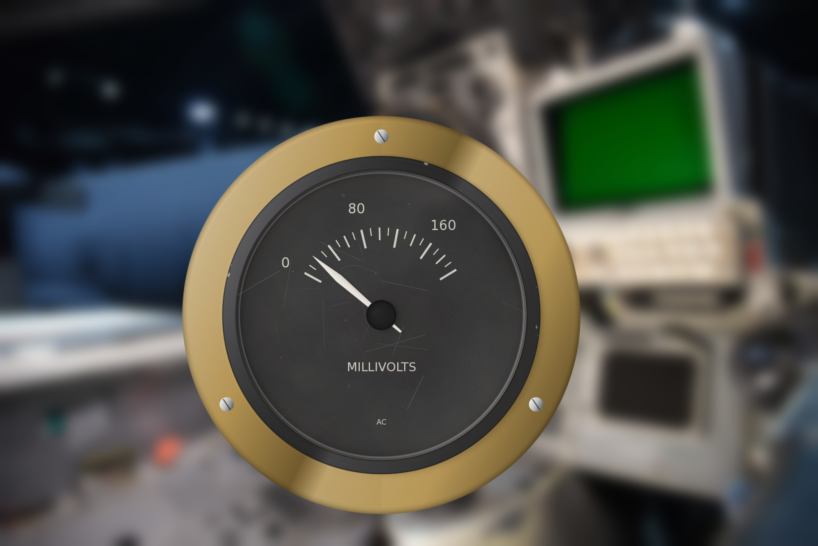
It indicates 20; mV
